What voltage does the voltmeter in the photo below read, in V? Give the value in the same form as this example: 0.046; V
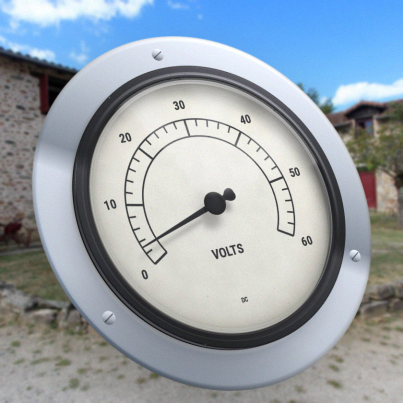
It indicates 3; V
